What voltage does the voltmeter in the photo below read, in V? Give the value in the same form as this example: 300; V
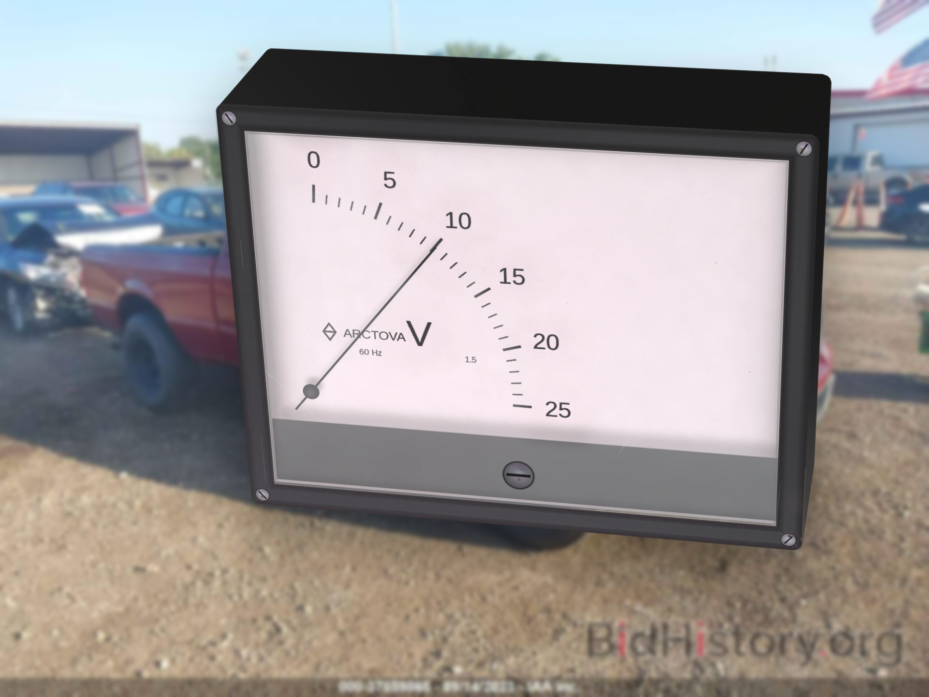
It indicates 10; V
